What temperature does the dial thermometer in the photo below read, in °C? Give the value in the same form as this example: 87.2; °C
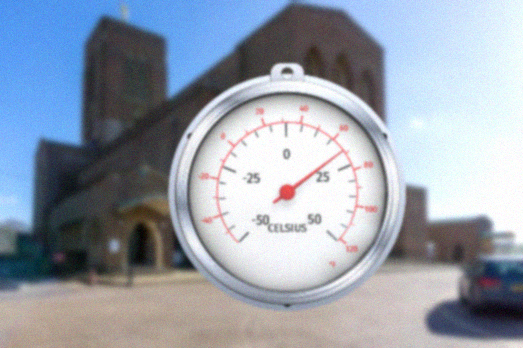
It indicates 20; °C
